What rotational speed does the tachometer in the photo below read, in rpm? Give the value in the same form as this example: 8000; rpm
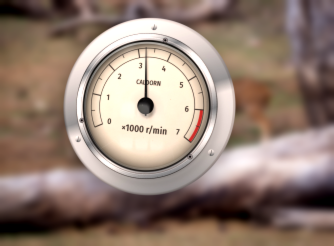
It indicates 3250; rpm
